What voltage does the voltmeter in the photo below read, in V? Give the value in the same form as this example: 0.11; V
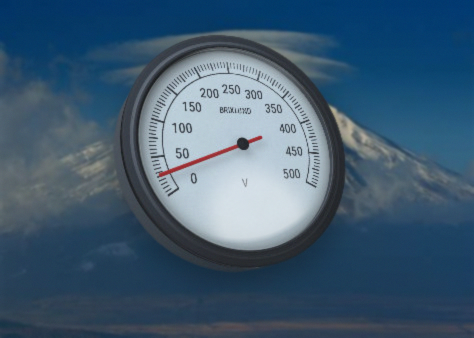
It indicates 25; V
